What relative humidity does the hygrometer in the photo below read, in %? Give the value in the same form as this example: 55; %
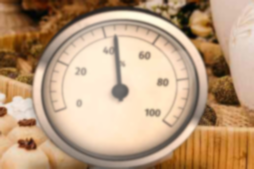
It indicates 44; %
